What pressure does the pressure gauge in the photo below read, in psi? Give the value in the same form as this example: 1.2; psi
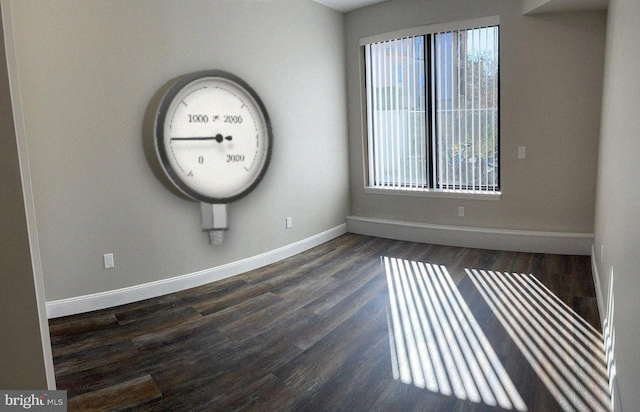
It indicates 500; psi
